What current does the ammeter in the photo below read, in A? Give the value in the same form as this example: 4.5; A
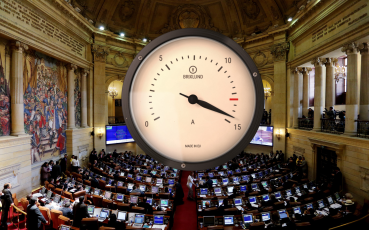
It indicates 14.5; A
